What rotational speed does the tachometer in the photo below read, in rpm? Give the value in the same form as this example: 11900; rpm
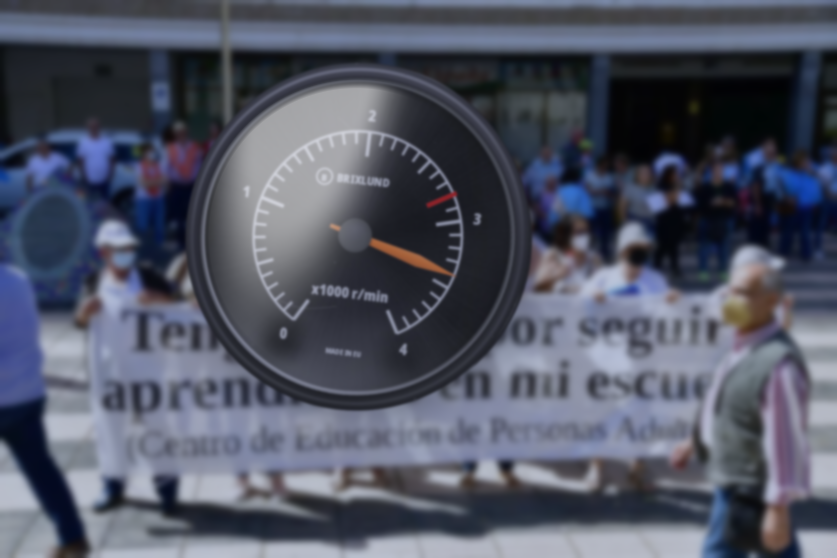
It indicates 3400; rpm
